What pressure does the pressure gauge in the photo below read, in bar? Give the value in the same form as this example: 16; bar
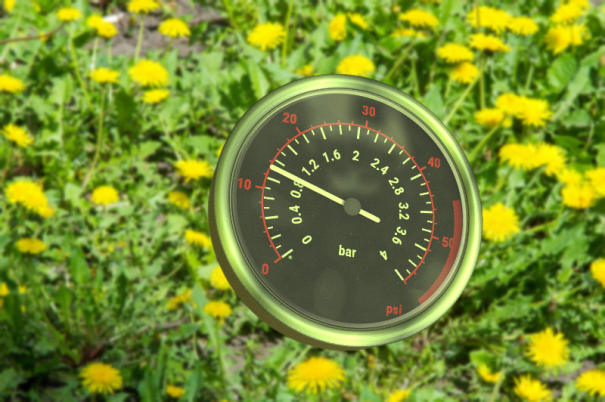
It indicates 0.9; bar
